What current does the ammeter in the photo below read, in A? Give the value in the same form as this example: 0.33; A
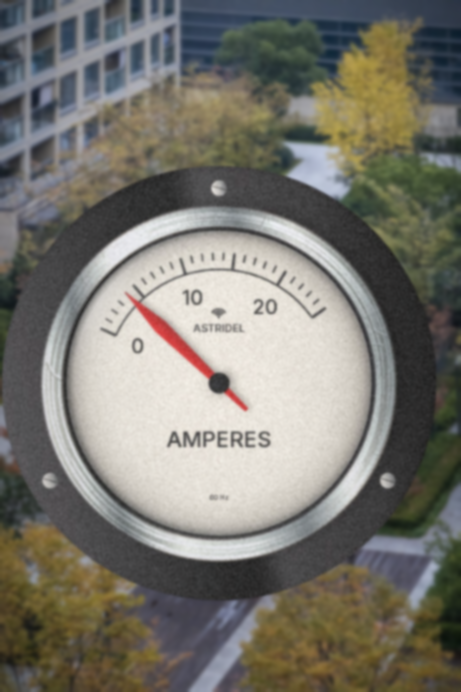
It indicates 4; A
